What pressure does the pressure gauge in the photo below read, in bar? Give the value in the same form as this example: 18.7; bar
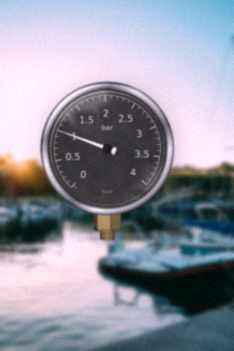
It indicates 1; bar
